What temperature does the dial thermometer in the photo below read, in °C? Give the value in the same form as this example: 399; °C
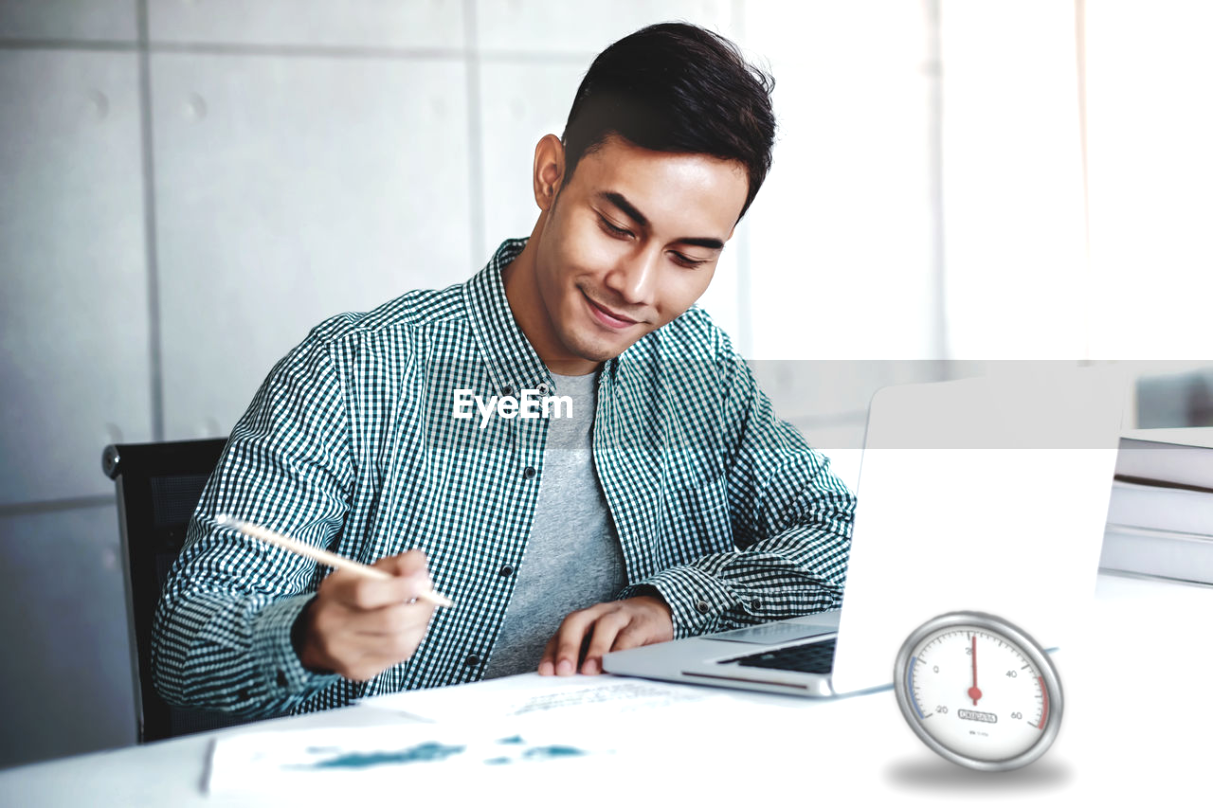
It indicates 22; °C
